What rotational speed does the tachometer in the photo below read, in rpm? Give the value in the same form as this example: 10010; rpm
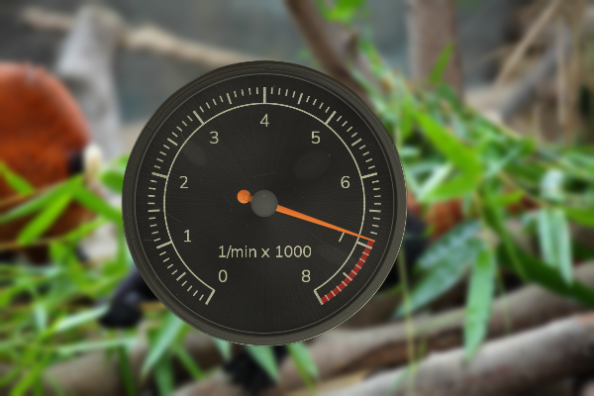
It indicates 6900; rpm
